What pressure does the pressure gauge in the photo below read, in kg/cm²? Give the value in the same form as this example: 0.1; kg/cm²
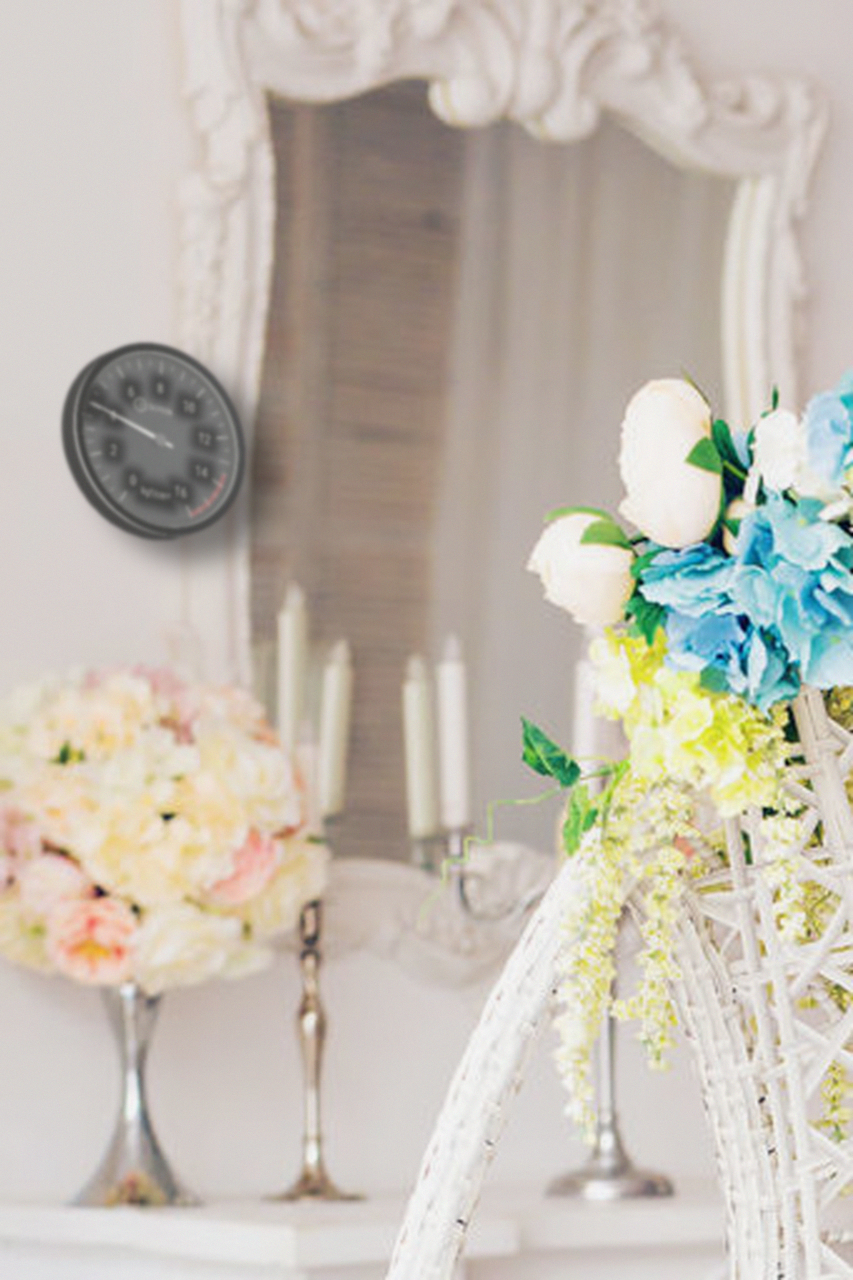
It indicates 4; kg/cm²
